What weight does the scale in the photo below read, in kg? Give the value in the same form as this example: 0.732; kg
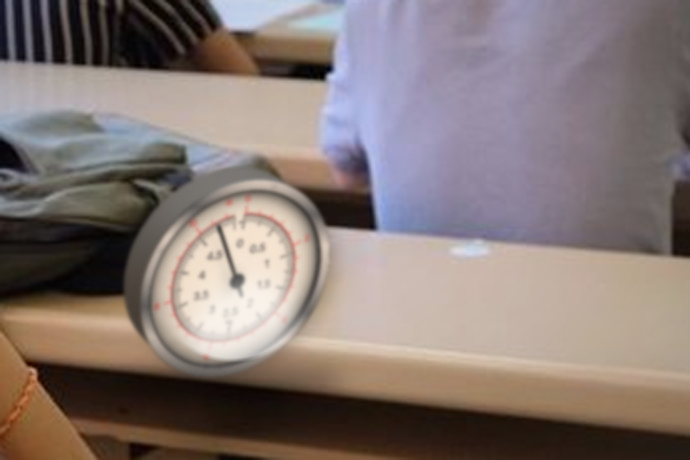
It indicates 4.75; kg
